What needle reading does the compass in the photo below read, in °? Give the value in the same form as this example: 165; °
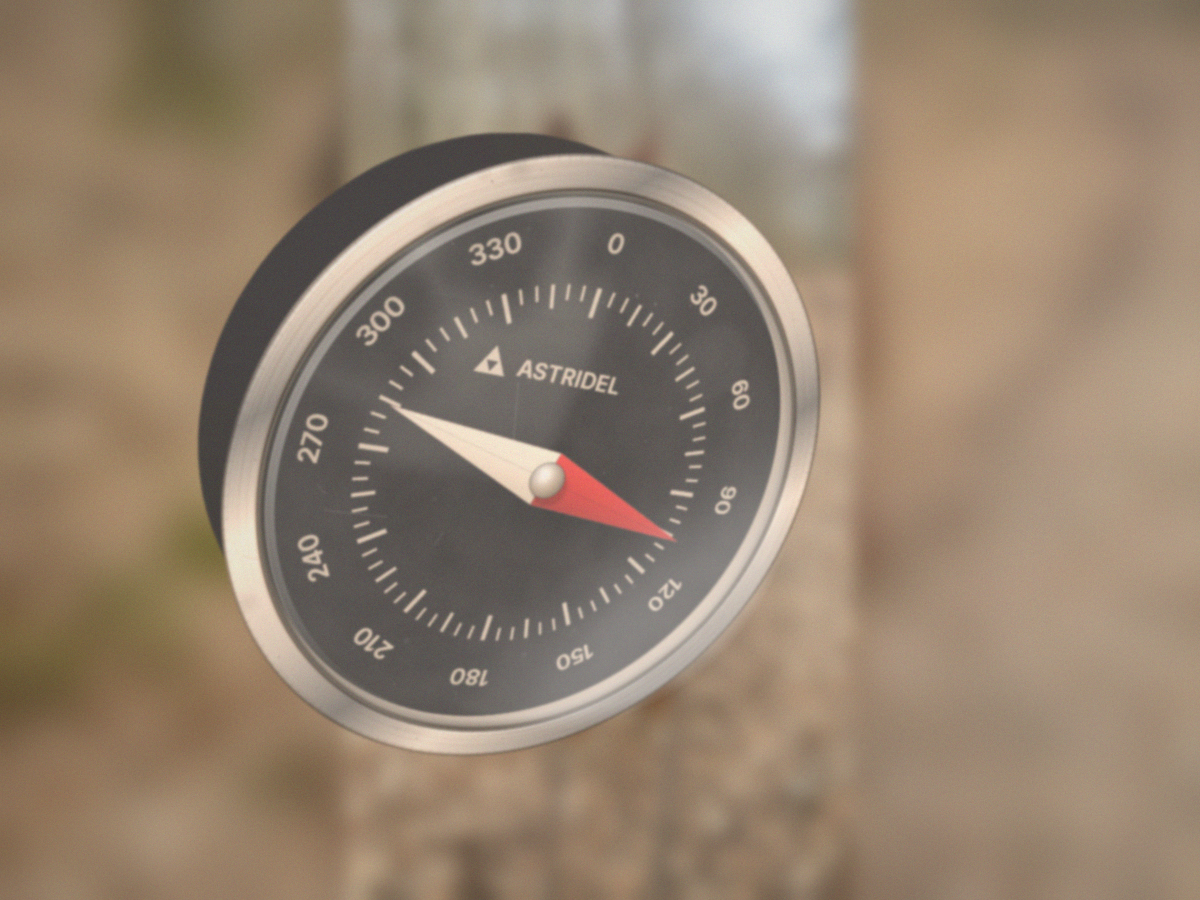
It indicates 105; °
